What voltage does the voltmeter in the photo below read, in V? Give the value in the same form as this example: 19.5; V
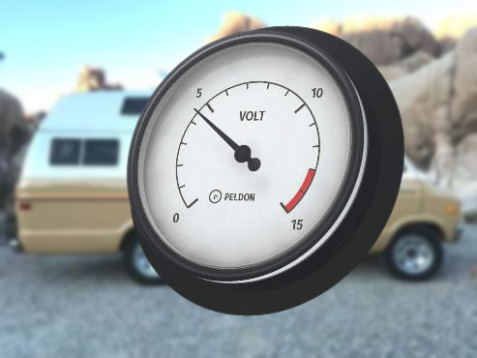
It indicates 4.5; V
